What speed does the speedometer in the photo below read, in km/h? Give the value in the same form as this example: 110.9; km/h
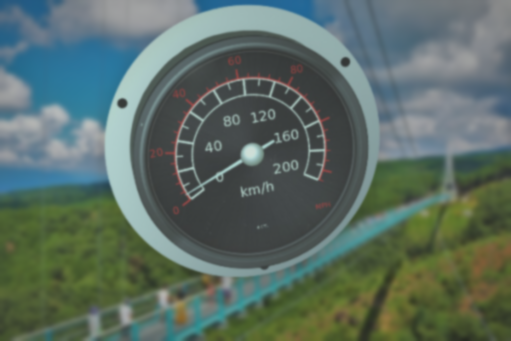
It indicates 5; km/h
